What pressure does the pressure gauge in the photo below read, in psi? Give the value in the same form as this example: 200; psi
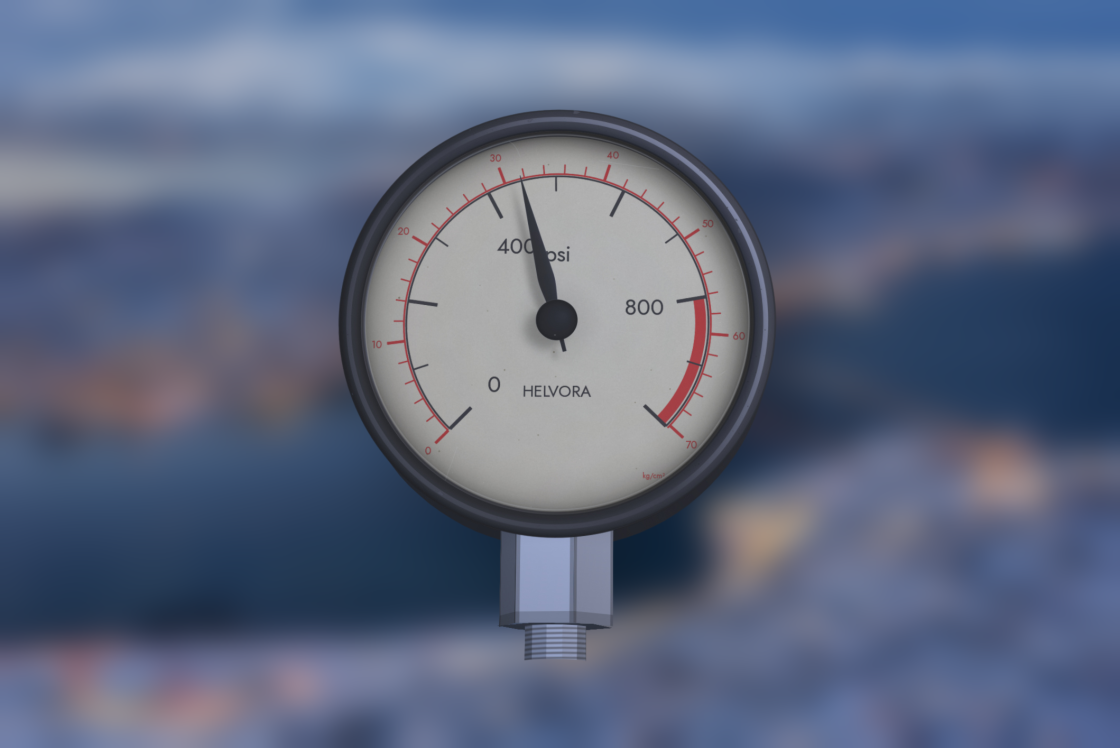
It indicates 450; psi
